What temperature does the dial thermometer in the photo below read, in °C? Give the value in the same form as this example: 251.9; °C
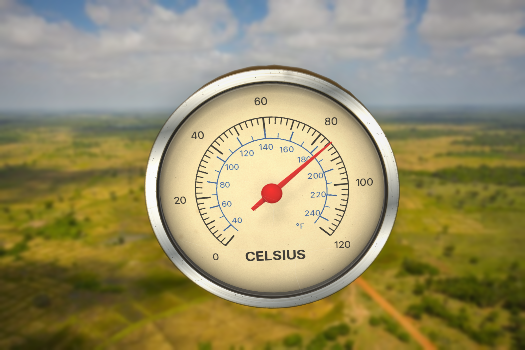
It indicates 84; °C
